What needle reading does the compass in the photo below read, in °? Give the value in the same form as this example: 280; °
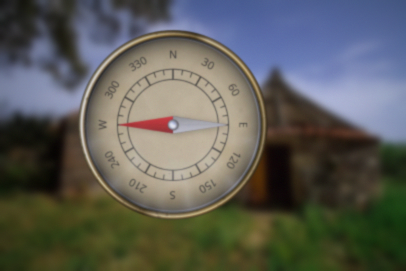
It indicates 270; °
